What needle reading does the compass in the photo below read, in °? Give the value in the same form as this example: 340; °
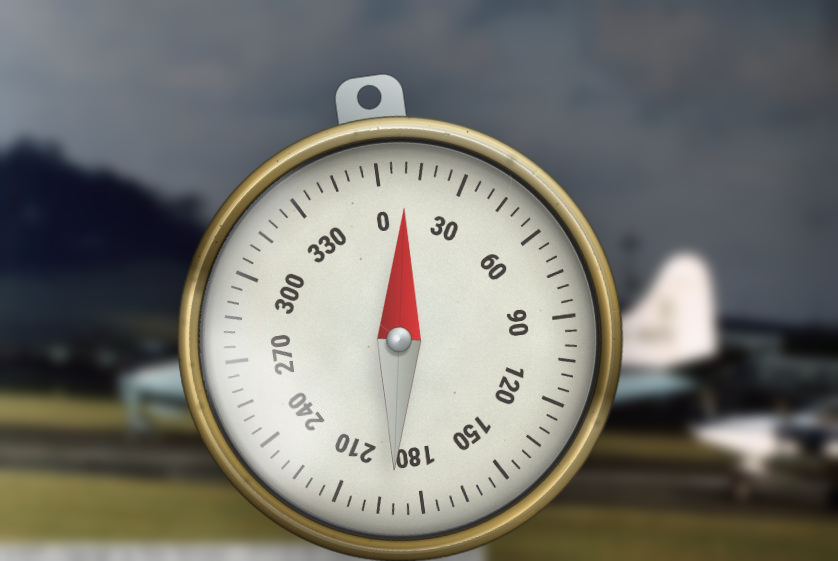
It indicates 10; °
